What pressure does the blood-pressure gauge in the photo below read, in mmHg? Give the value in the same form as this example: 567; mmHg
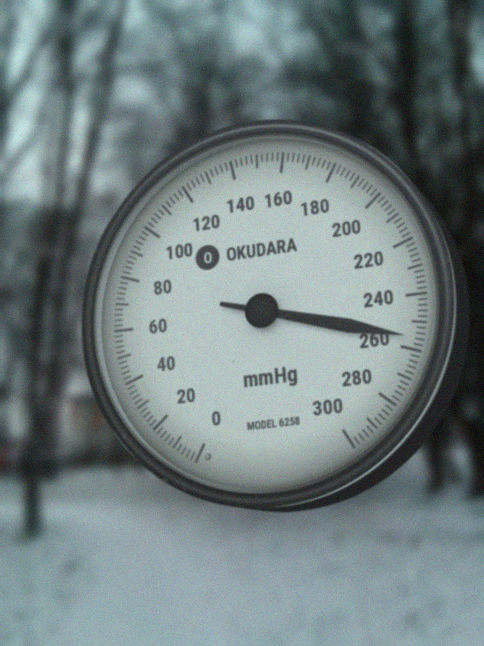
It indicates 256; mmHg
